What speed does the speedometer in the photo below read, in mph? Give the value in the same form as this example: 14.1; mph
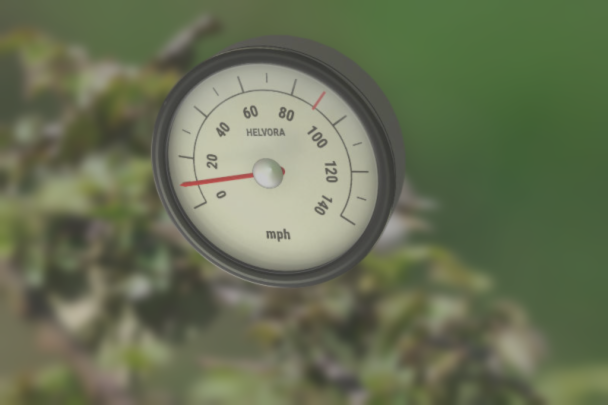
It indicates 10; mph
